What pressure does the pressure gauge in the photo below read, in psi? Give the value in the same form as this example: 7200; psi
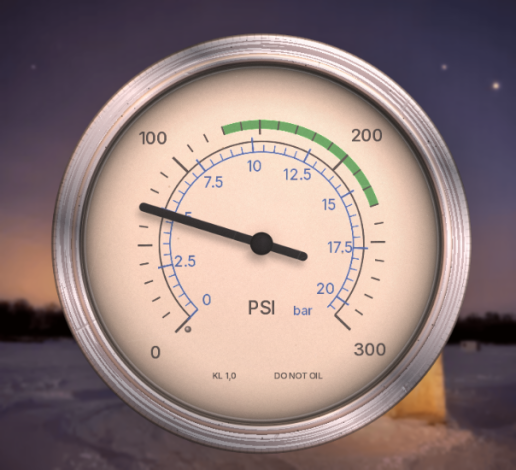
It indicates 70; psi
